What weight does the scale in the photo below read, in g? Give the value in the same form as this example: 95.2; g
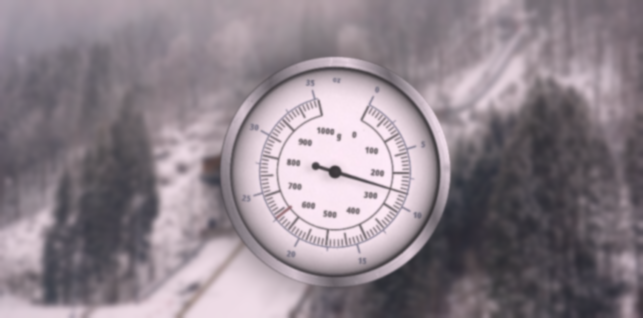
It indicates 250; g
